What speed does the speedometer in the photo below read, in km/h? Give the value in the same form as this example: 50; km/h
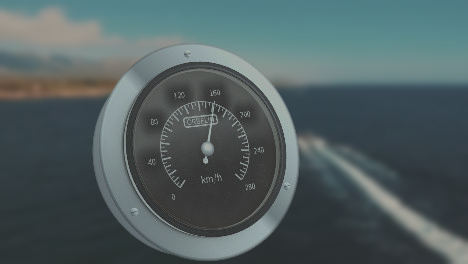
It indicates 160; km/h
